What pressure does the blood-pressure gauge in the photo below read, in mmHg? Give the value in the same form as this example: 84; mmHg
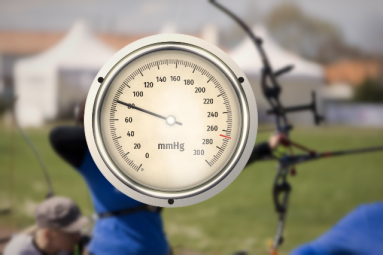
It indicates 80; mmHg
